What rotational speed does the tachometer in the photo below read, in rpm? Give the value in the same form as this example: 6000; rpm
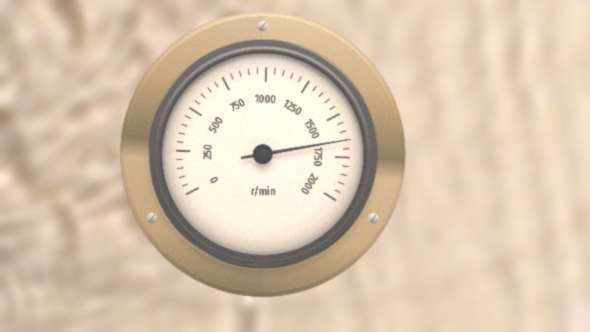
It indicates 1650; rpm
